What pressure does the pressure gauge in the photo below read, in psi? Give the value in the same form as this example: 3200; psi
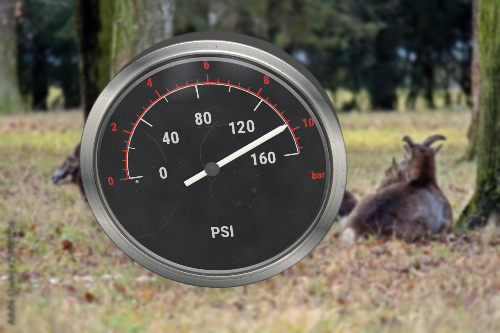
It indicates 140; psi
